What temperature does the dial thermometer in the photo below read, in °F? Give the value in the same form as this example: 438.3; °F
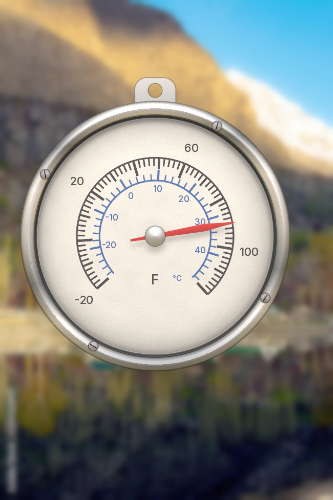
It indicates 90; °F
